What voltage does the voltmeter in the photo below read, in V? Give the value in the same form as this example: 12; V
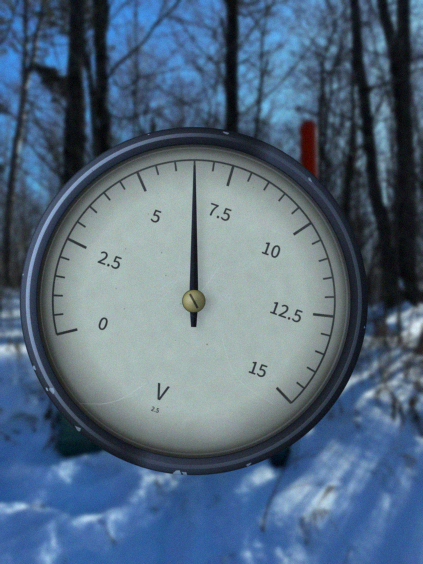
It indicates 6.5; V
